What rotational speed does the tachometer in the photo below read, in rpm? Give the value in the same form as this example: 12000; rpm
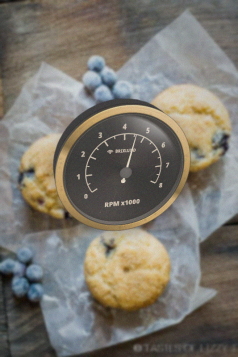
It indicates 4500; rpm
